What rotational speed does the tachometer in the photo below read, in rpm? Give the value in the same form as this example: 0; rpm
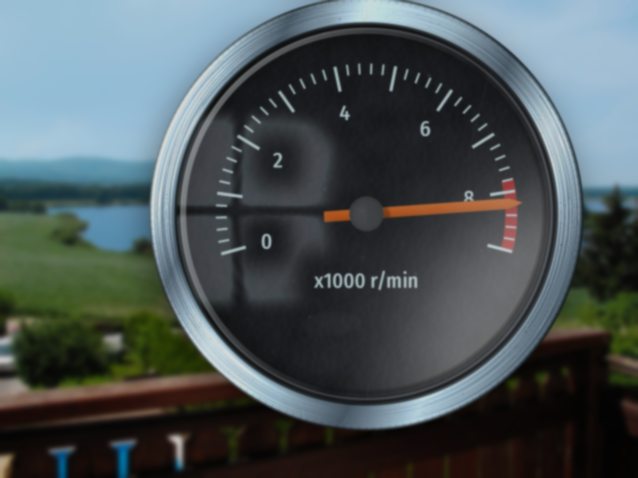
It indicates 8200; rpm
